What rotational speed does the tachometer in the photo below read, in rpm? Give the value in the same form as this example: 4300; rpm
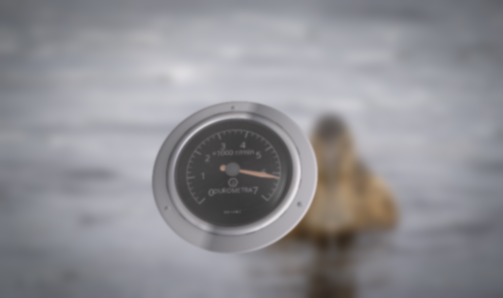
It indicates 6200; rpm
